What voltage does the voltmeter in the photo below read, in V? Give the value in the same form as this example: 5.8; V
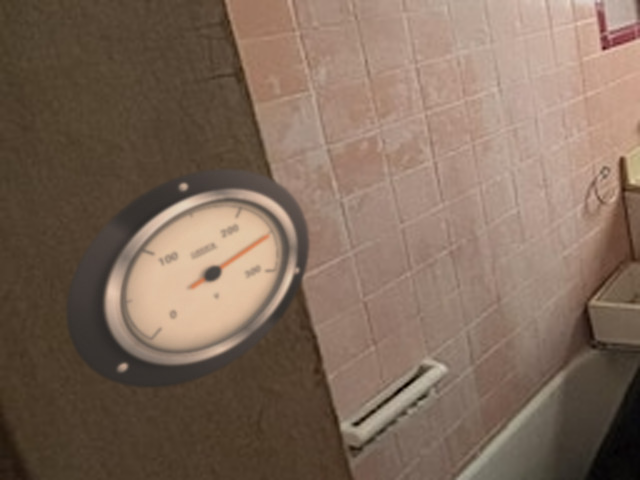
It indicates 250; V
